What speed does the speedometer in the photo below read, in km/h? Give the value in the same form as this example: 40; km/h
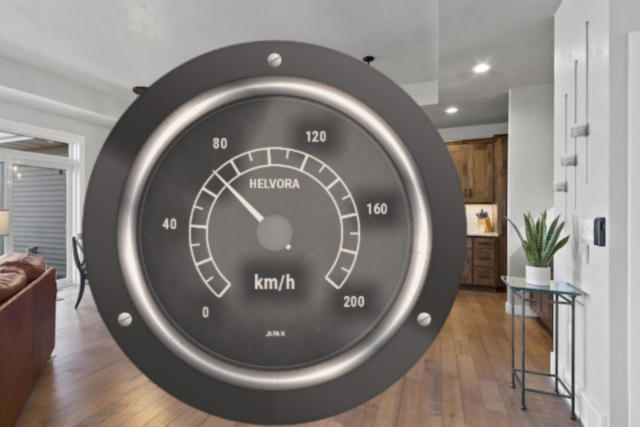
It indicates 70; km/h
